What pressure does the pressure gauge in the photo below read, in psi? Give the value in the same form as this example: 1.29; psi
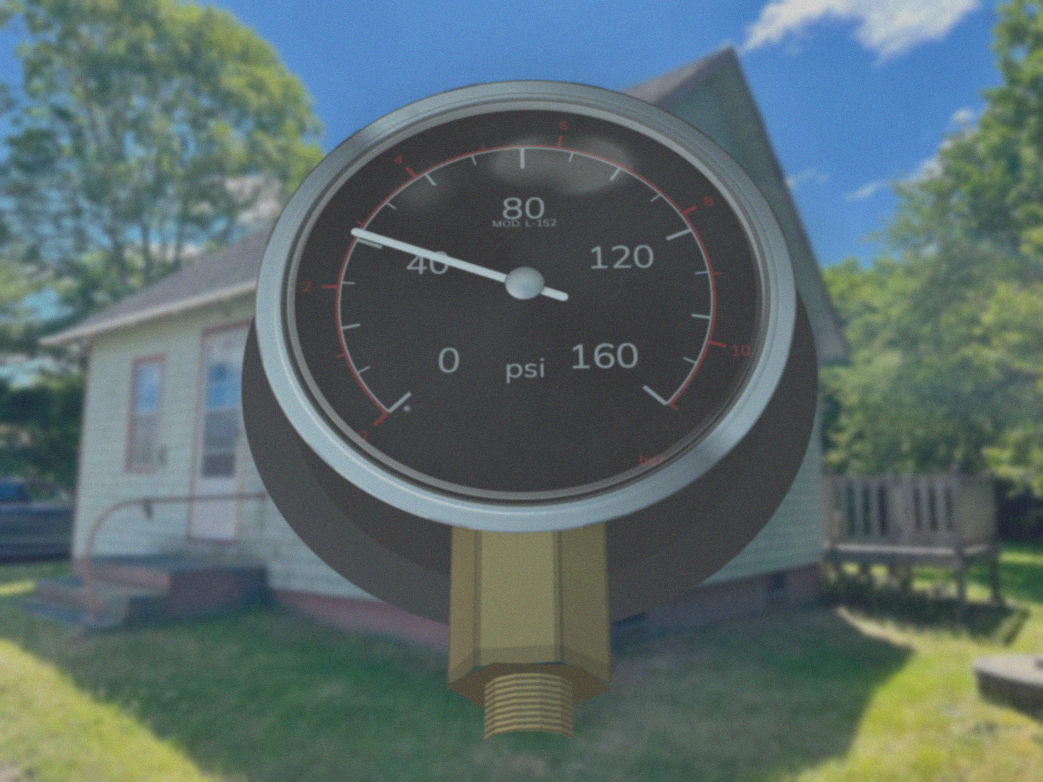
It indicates 40; psi
